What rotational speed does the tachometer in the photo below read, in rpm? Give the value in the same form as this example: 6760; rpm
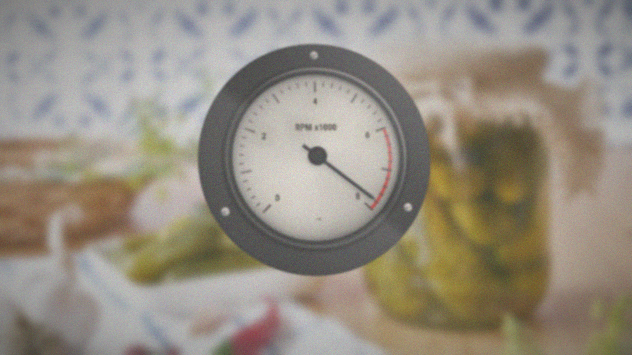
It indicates 7800; rpm
